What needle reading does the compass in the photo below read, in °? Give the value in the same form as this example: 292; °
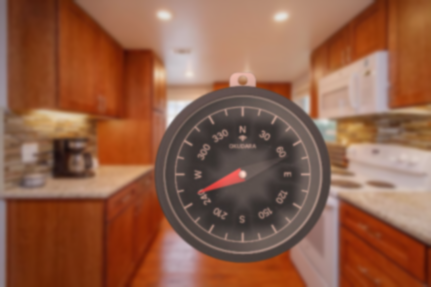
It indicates 247.5; °
